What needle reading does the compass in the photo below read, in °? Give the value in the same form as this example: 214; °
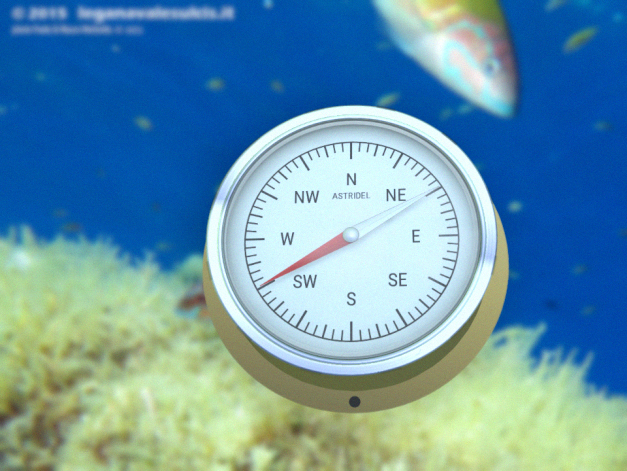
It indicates 240; °
